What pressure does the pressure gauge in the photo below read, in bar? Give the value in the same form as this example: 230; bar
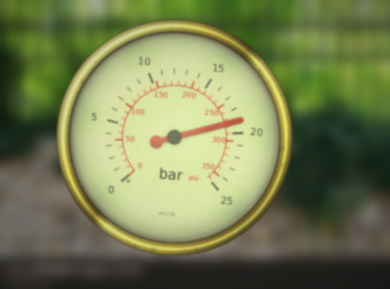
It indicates 19; bar
